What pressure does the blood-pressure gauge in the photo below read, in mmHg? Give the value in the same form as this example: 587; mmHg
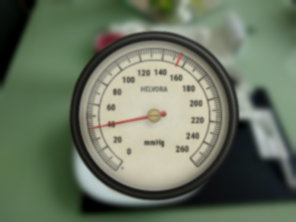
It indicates 40; mmHg
